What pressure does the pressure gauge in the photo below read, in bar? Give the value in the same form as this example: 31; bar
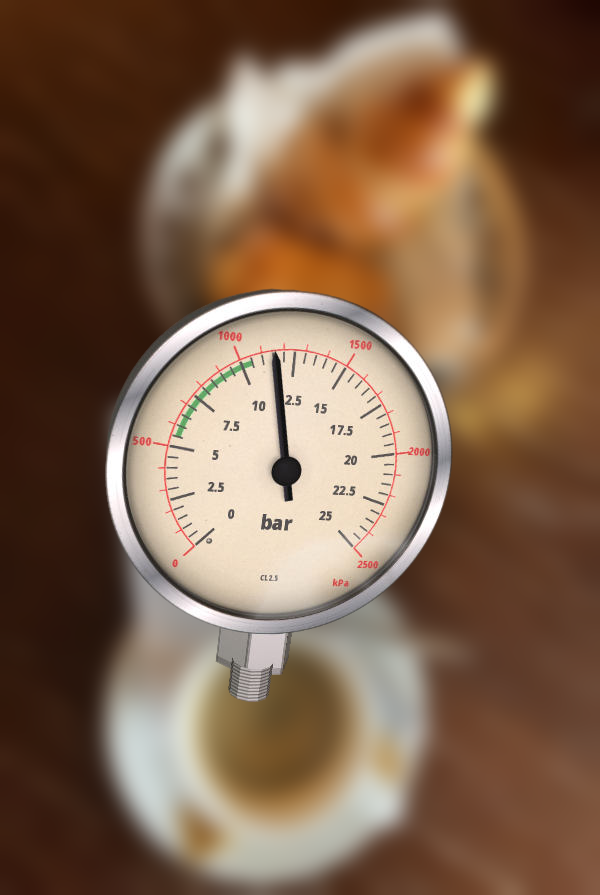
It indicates 11.5; bar
